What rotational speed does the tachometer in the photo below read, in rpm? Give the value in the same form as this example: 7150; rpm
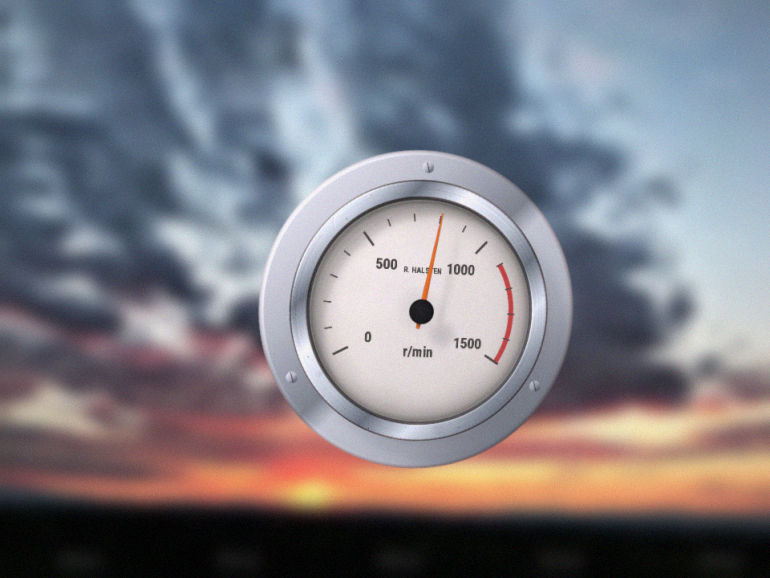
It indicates 800; rpm
